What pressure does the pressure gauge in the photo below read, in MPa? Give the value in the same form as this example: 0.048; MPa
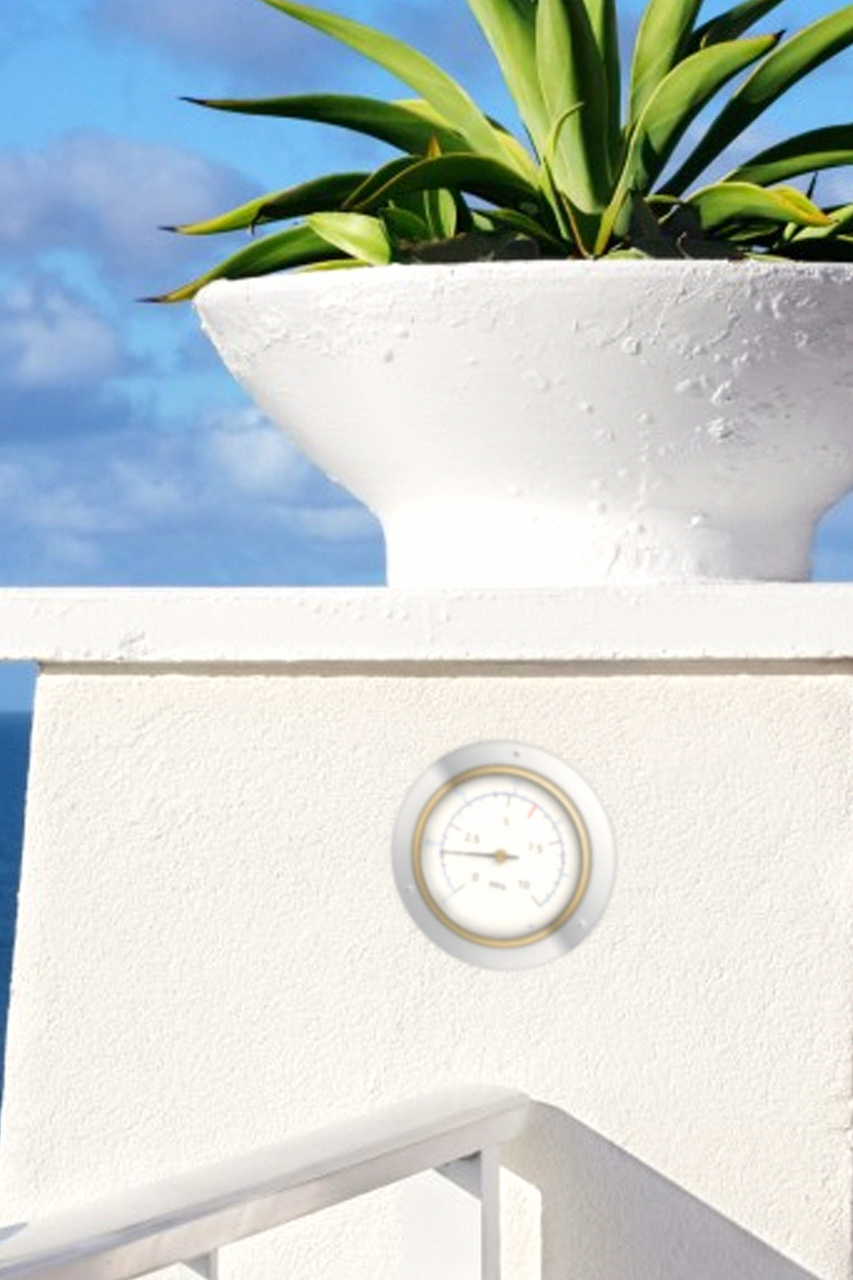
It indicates 1.5; MPa
